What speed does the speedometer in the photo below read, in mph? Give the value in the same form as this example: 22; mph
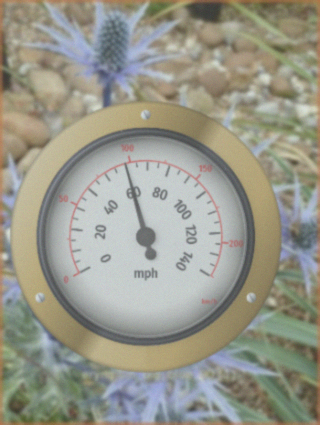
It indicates 60; mph
